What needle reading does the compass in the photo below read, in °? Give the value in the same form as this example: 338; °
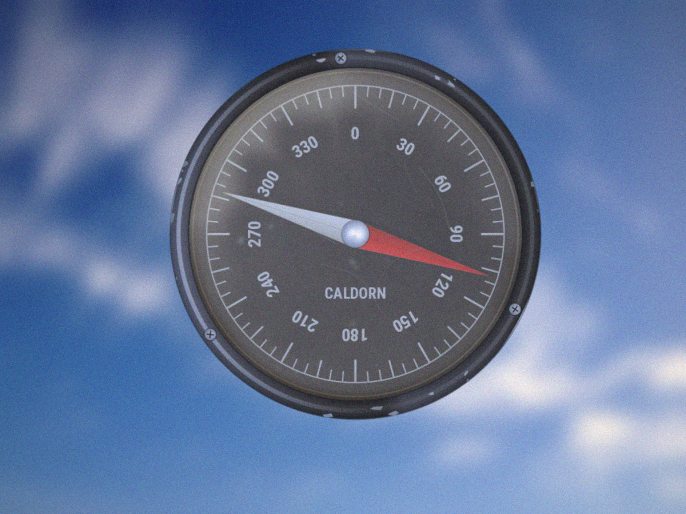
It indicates 107.5; °
